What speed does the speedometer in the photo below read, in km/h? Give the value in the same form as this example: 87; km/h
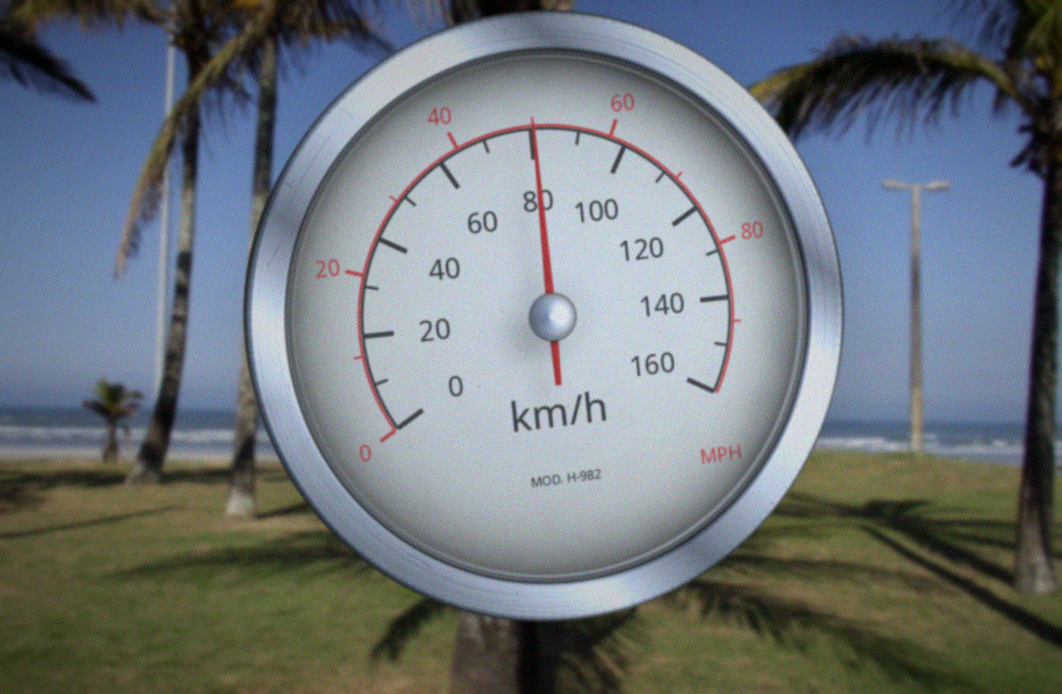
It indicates 80; km/h
